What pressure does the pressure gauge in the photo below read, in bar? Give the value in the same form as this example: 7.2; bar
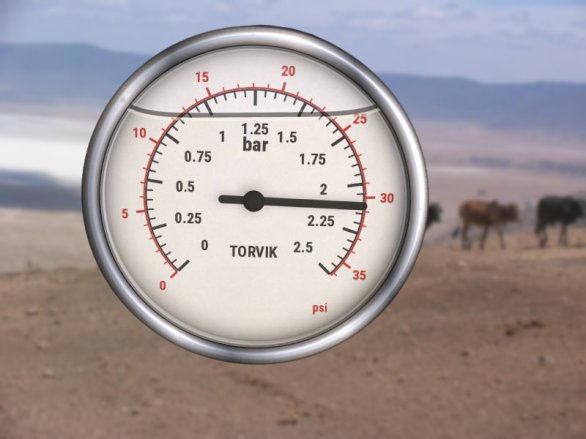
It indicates 2.1; bar
